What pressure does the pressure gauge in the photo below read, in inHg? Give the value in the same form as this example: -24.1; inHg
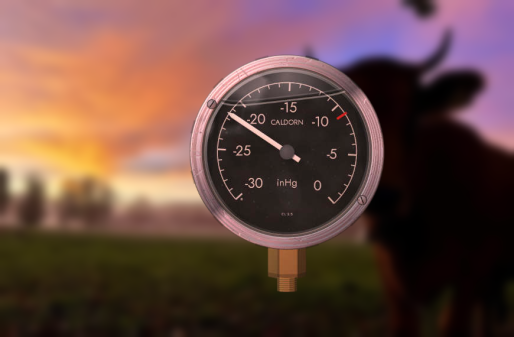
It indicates -21.5; inHg
